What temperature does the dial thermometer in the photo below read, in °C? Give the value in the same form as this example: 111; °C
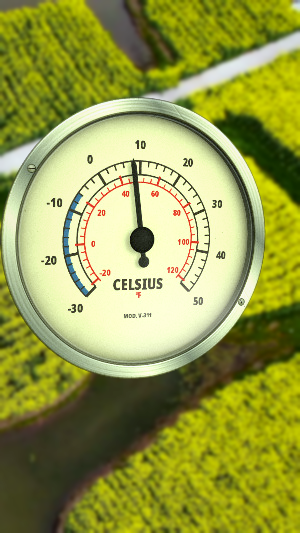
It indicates 8; °C
